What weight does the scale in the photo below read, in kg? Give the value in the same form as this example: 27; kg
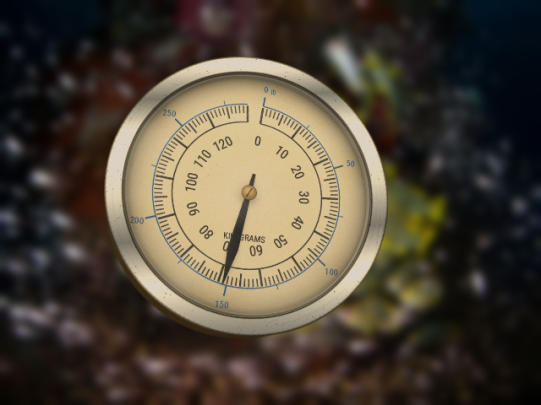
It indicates 69; kg
